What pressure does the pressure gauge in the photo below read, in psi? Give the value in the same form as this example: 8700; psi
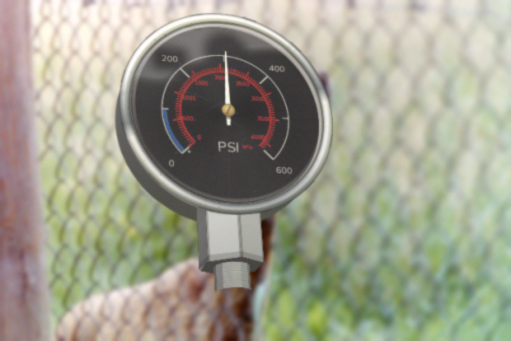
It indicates 300; psi
